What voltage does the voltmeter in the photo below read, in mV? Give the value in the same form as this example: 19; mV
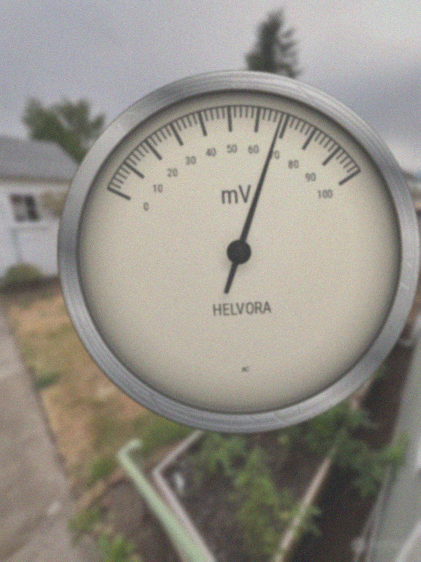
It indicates 68; mV
